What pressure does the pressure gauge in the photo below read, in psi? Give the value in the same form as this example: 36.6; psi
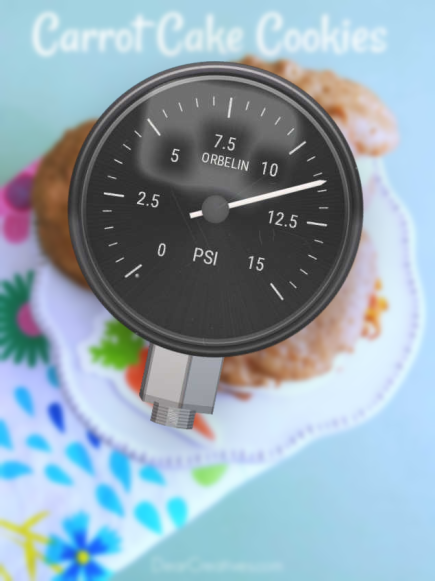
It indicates 11.25; psi
